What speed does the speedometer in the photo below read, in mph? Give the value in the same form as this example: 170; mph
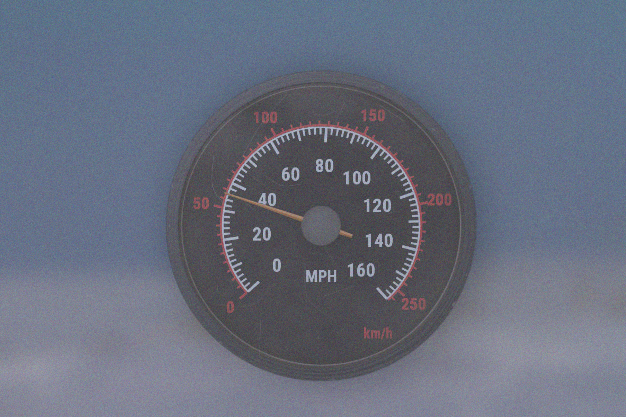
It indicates 36; mph
